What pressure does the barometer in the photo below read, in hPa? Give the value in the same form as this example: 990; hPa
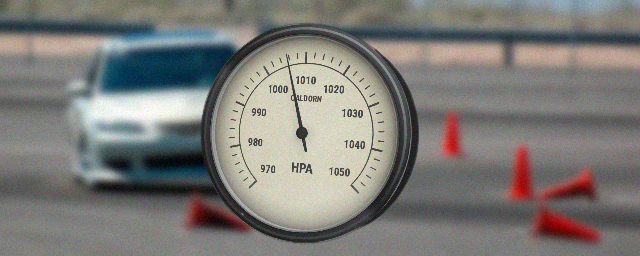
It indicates 1006; hPa
